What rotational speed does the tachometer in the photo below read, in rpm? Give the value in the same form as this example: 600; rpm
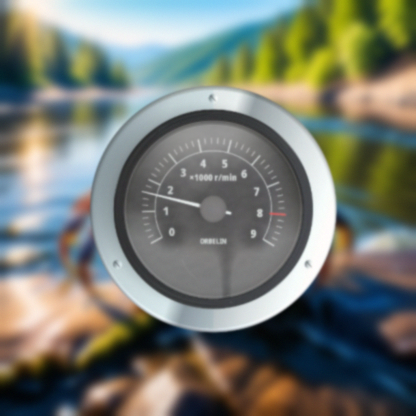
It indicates 1600; rpm
